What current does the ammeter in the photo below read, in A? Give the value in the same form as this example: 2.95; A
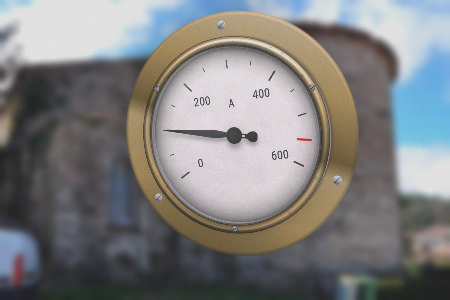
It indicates 100; A
